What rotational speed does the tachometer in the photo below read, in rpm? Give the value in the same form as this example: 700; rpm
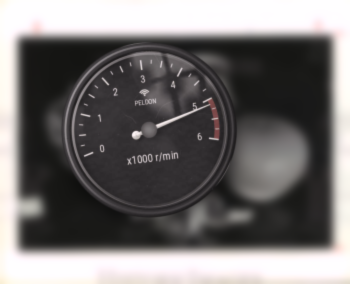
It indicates 5125; rpm
